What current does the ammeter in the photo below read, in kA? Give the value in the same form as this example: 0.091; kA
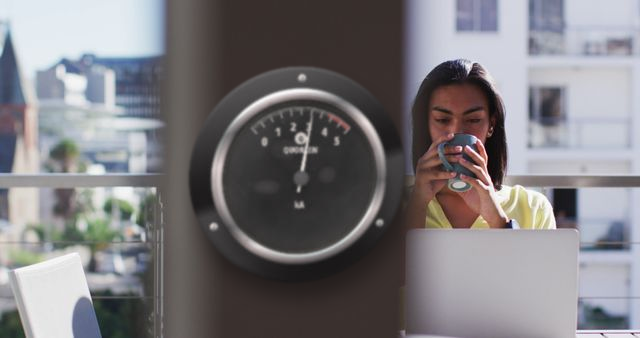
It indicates 3; kA
